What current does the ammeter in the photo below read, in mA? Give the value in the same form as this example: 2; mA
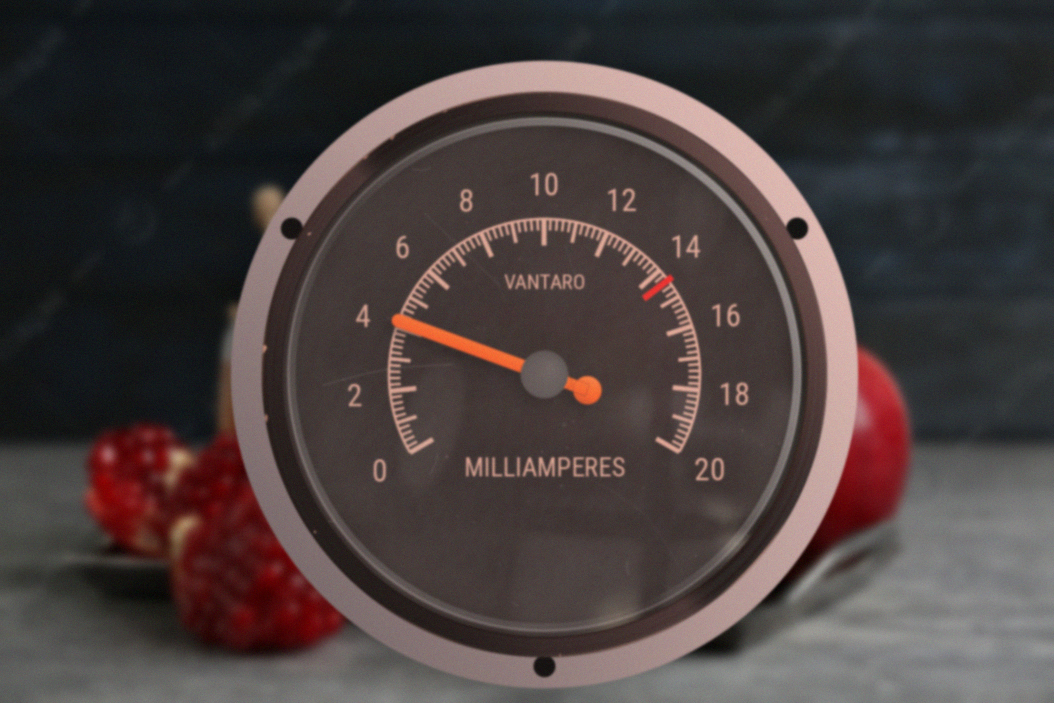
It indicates 4.2; mA
